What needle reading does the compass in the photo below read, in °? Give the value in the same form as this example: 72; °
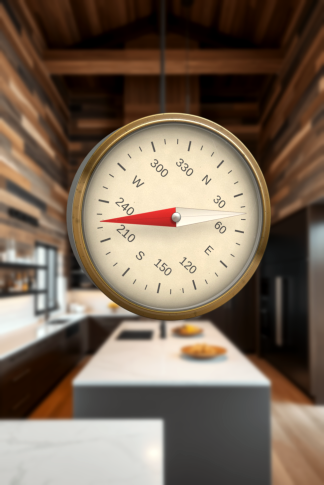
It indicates 225; °
